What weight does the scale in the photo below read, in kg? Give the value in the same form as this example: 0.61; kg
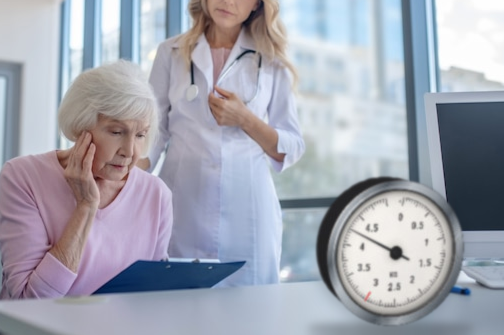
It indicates 4.25; kg
